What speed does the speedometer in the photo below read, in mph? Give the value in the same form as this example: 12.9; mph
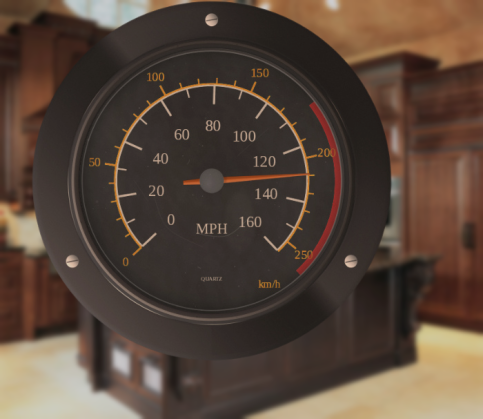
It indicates 130; mph
